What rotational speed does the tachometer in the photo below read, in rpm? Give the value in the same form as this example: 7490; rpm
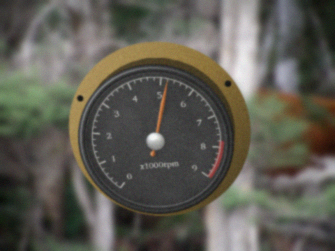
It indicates 5200; rpm
